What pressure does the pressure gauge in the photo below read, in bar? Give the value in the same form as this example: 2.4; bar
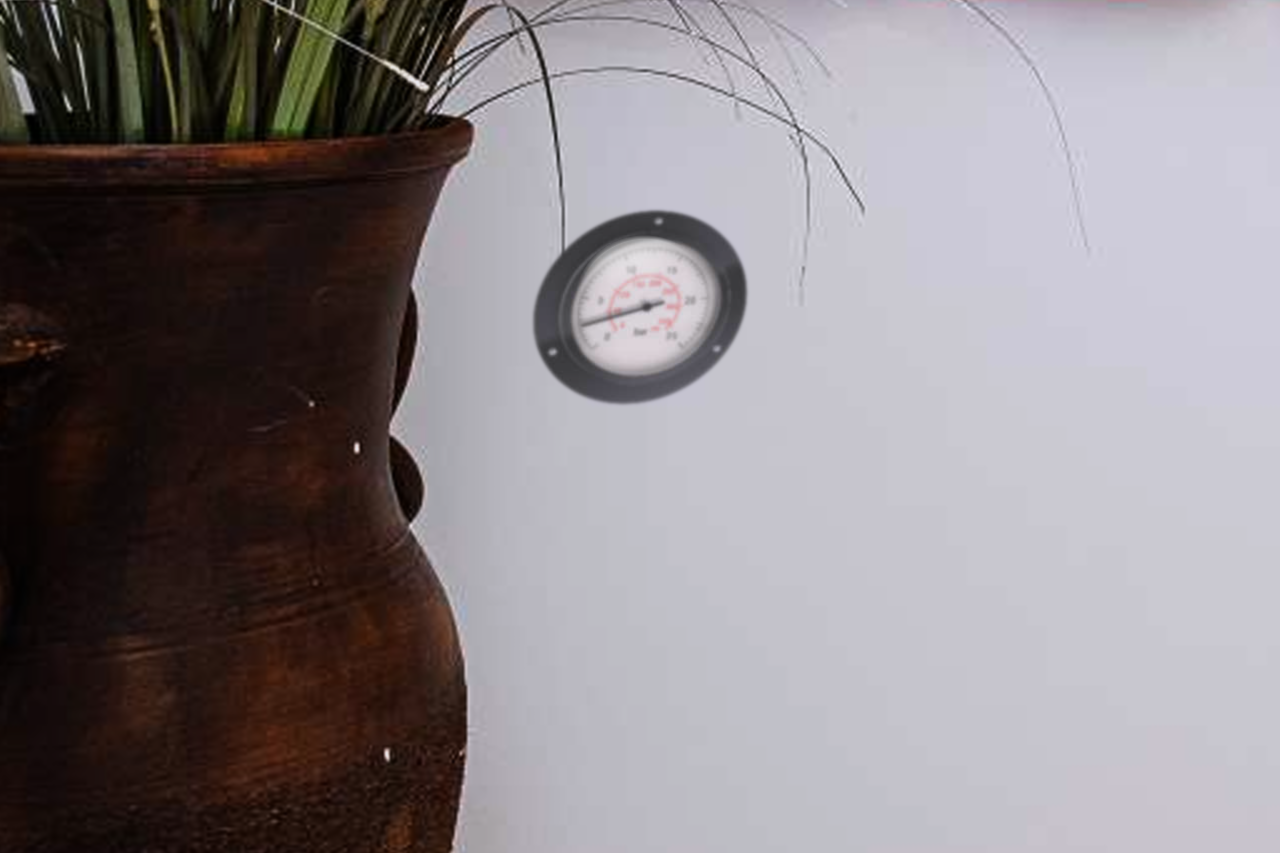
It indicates 2.5; bar
